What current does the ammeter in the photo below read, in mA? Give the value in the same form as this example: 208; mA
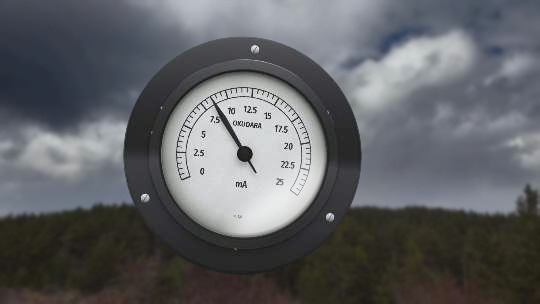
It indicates 8.5; mA
